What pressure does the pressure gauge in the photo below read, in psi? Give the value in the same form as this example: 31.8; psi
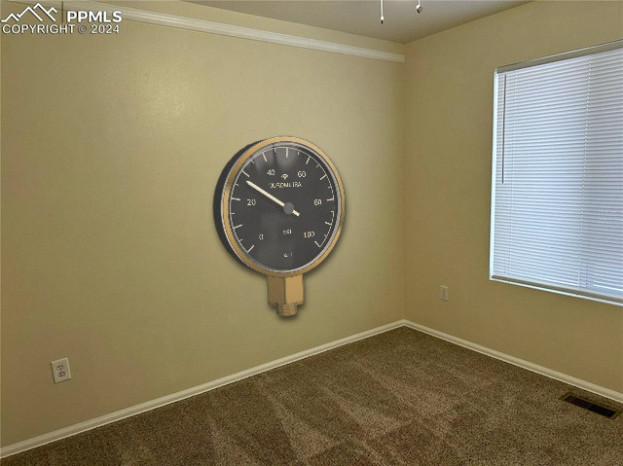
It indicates 27.5; psi
